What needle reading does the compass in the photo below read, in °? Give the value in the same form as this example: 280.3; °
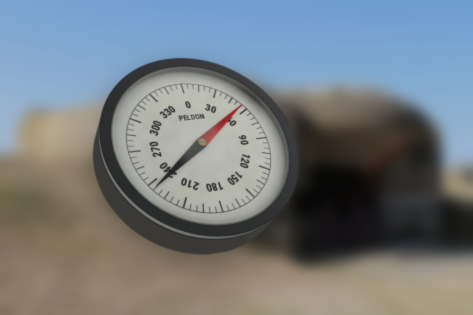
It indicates 55; °
